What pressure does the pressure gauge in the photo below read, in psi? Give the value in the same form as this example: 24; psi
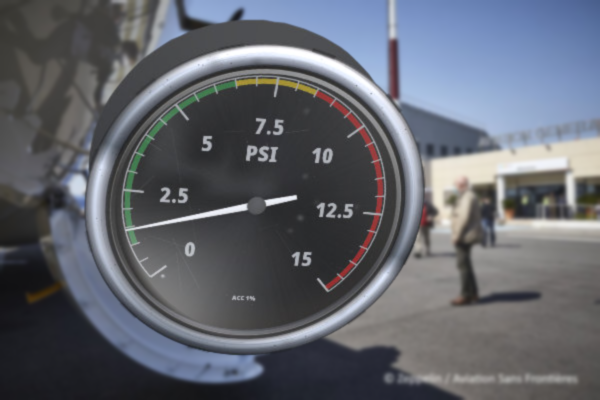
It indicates 1.5; psi
